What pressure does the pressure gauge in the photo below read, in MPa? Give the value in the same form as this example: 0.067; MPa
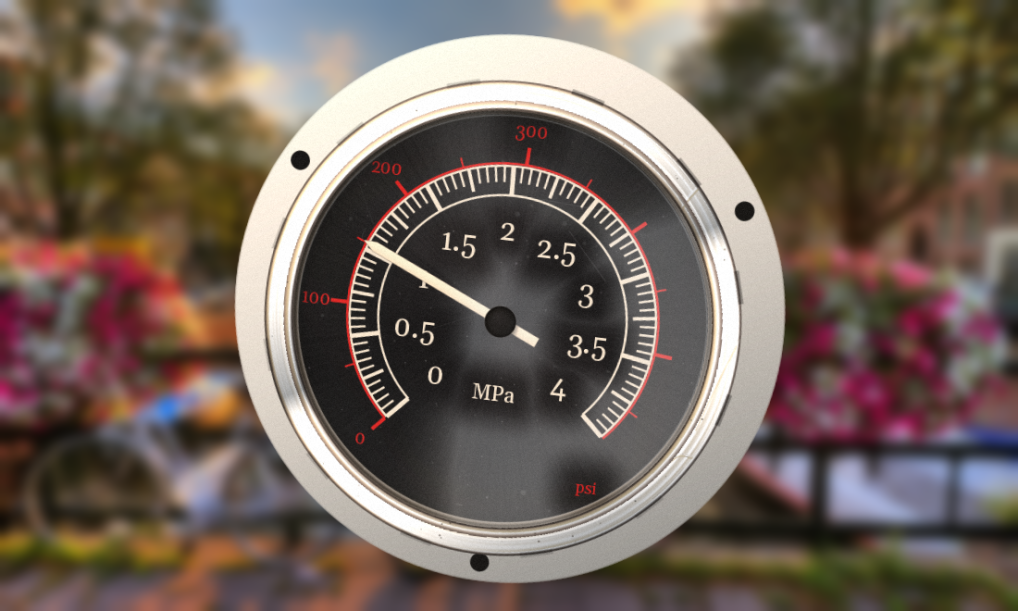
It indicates 1.05; MPa
